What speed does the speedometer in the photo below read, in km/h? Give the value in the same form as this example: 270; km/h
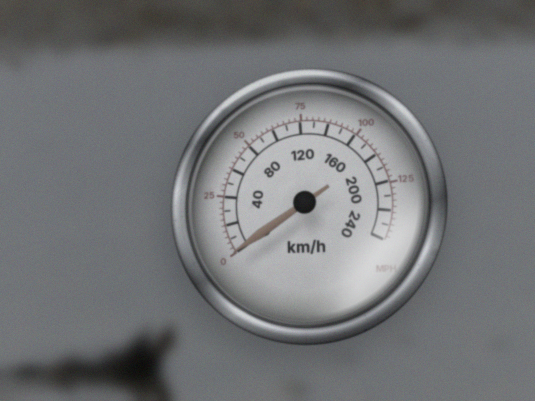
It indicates 0; km/h
